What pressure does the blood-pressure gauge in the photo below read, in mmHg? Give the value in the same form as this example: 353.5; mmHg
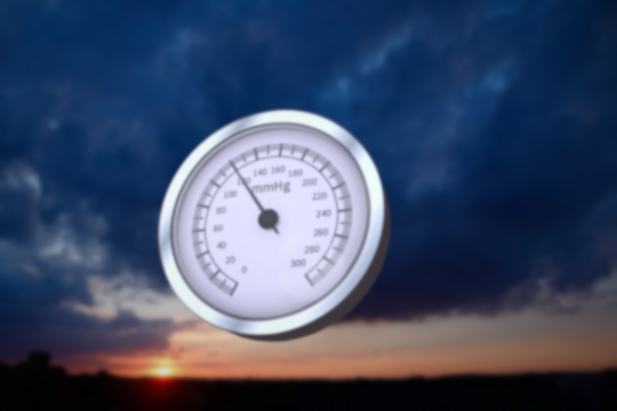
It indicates 120; mmHg
